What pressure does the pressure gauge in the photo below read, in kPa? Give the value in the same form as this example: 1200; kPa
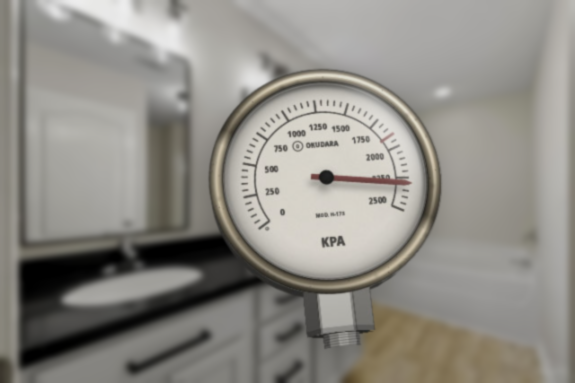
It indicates 2300; kPa
